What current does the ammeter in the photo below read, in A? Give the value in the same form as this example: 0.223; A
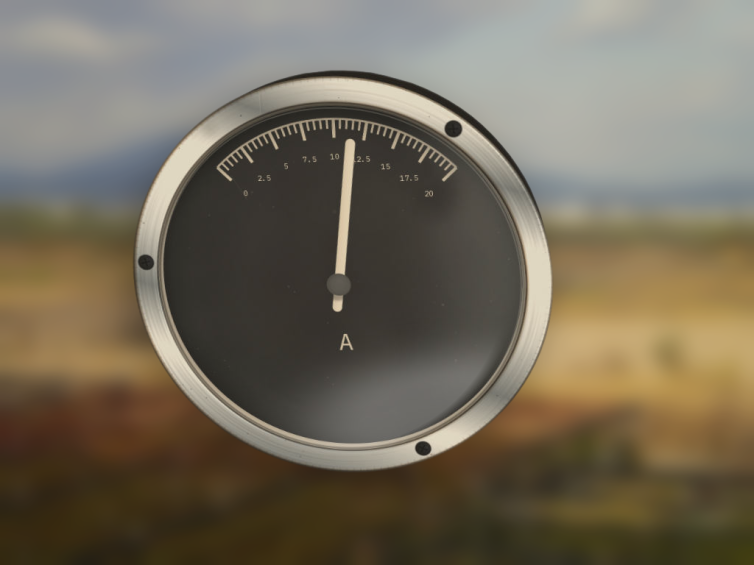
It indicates 11.5; A
